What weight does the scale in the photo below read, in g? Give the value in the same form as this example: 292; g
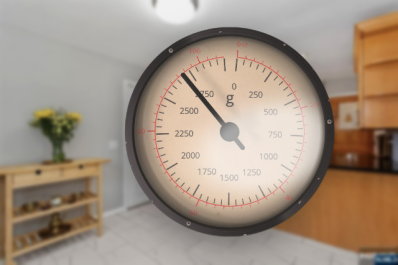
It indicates 2700; g
